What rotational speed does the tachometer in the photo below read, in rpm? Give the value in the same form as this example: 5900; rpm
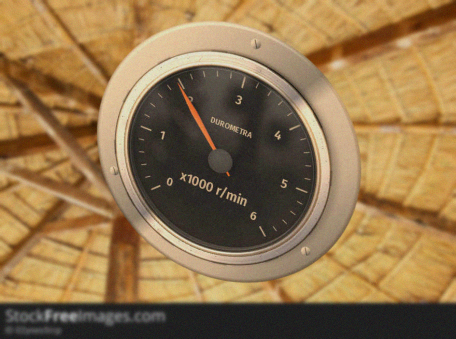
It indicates 2000; rpm
